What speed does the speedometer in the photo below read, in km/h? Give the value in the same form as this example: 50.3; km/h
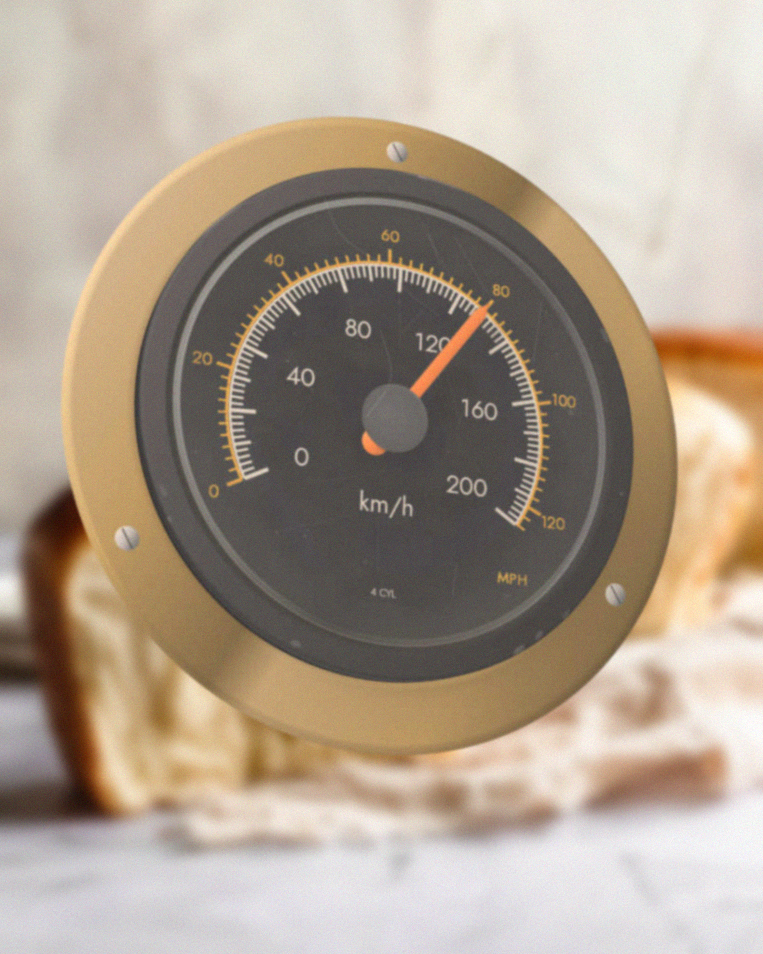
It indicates 128; km/h
